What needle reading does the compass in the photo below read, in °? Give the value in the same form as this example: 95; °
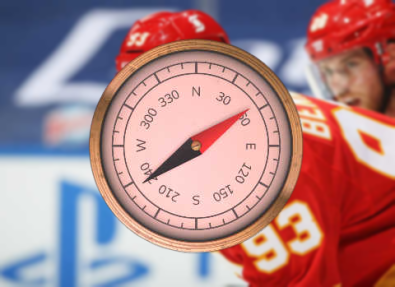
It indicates 55; °
